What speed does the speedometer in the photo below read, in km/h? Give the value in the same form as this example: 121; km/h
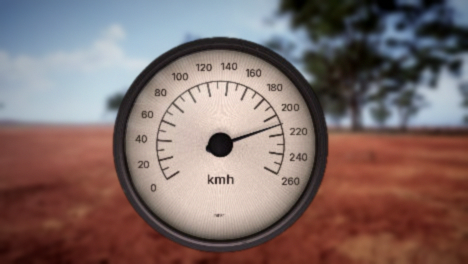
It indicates 210; km/h
